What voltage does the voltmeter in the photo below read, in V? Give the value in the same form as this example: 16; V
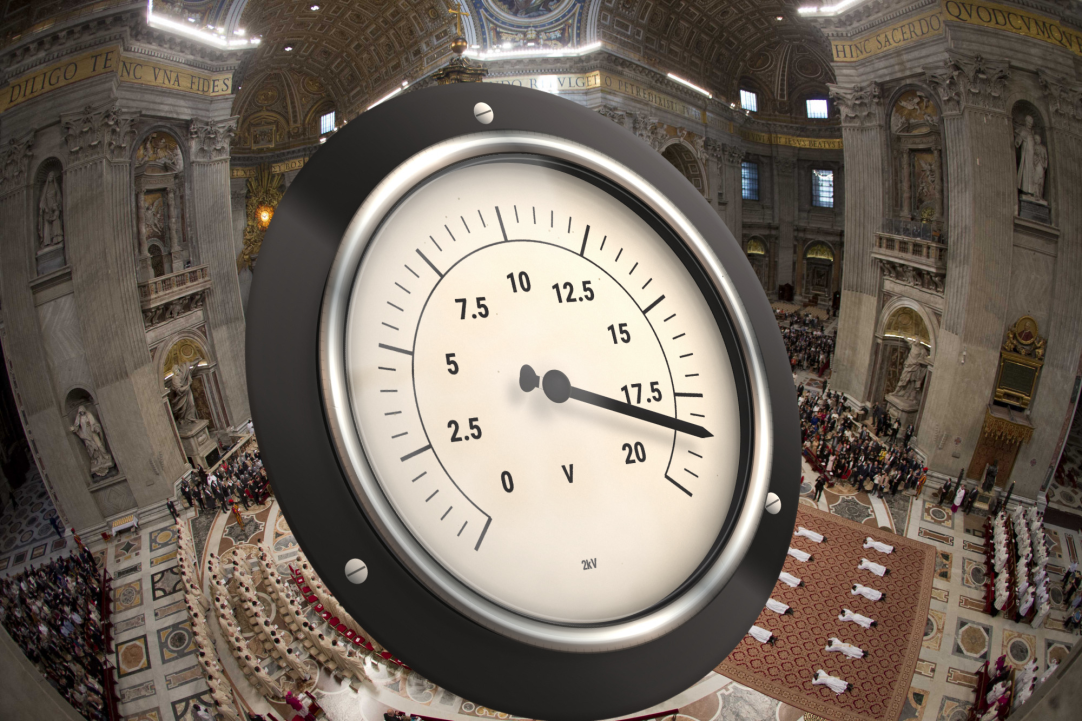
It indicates 18.5; V
